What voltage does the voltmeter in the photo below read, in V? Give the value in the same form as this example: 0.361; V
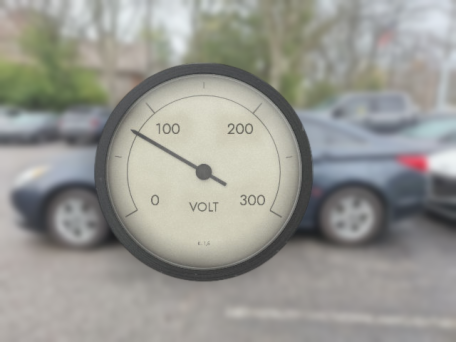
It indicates 75; V
